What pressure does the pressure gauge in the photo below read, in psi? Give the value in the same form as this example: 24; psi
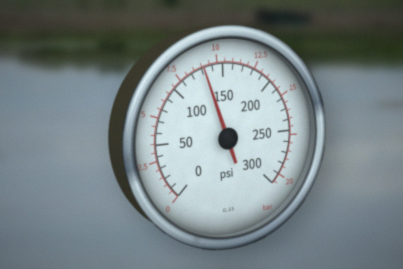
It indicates 130; psi
